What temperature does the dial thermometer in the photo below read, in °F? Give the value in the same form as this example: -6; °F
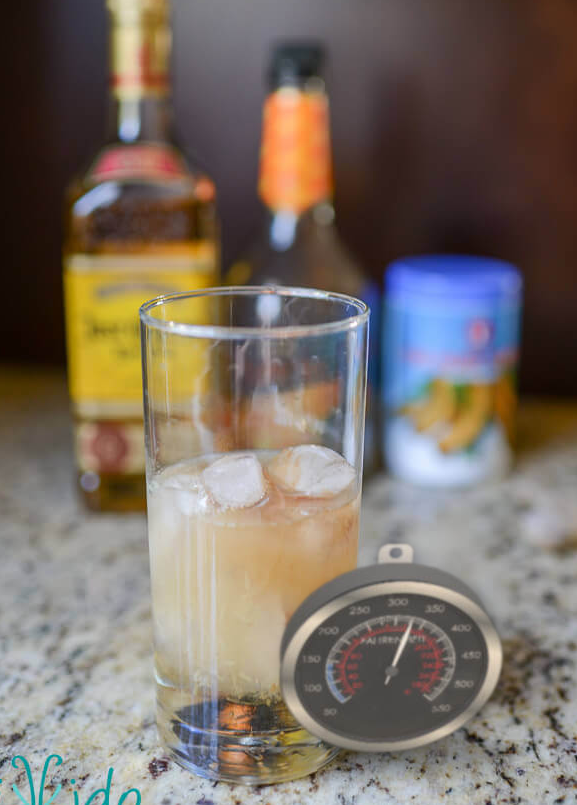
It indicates 325; °F
